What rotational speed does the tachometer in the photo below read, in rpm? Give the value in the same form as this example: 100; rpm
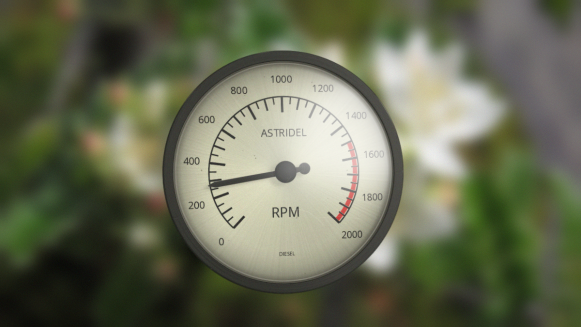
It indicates 275; rpm
